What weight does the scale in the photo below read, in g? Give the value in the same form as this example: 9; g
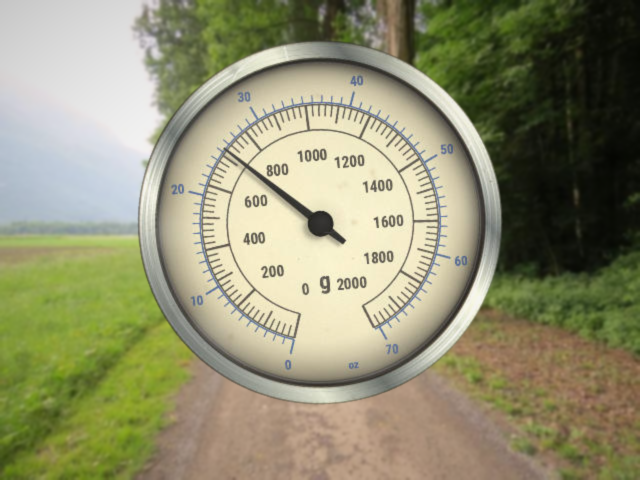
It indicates 720; g
